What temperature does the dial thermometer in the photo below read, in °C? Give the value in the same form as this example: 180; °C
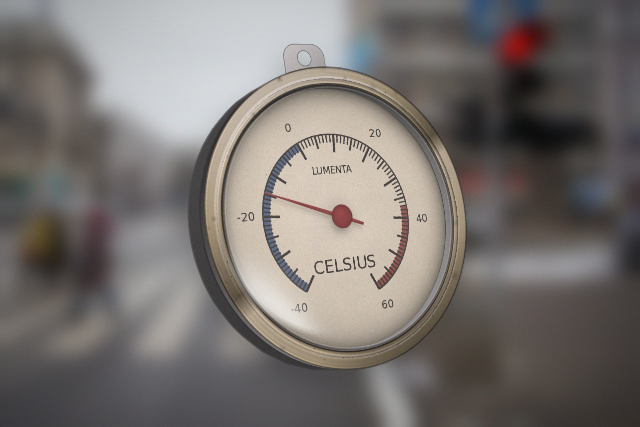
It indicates -15; °C
